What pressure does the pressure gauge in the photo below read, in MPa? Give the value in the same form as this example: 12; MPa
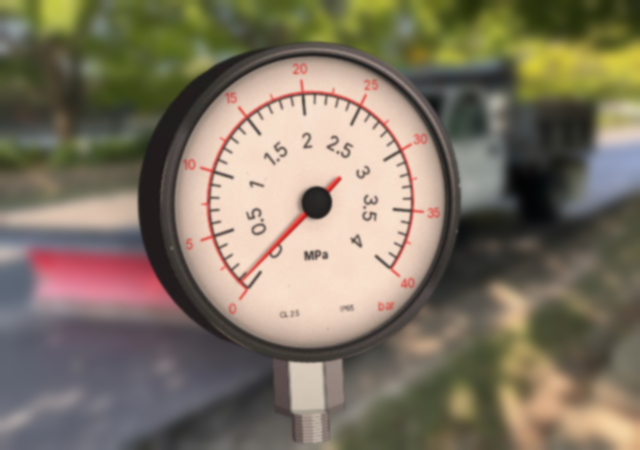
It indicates 0.1; MPa
